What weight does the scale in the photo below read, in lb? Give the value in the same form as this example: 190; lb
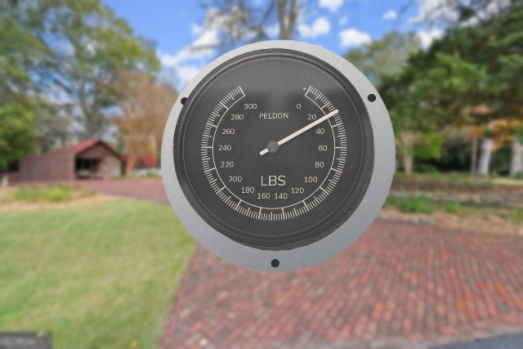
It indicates 30; lb
